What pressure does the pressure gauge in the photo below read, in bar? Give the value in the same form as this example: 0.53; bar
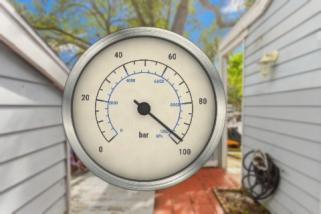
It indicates 97.5; bar
